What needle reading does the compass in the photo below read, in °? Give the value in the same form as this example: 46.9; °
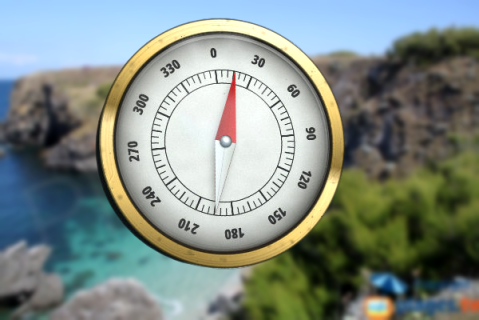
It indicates 15; °
